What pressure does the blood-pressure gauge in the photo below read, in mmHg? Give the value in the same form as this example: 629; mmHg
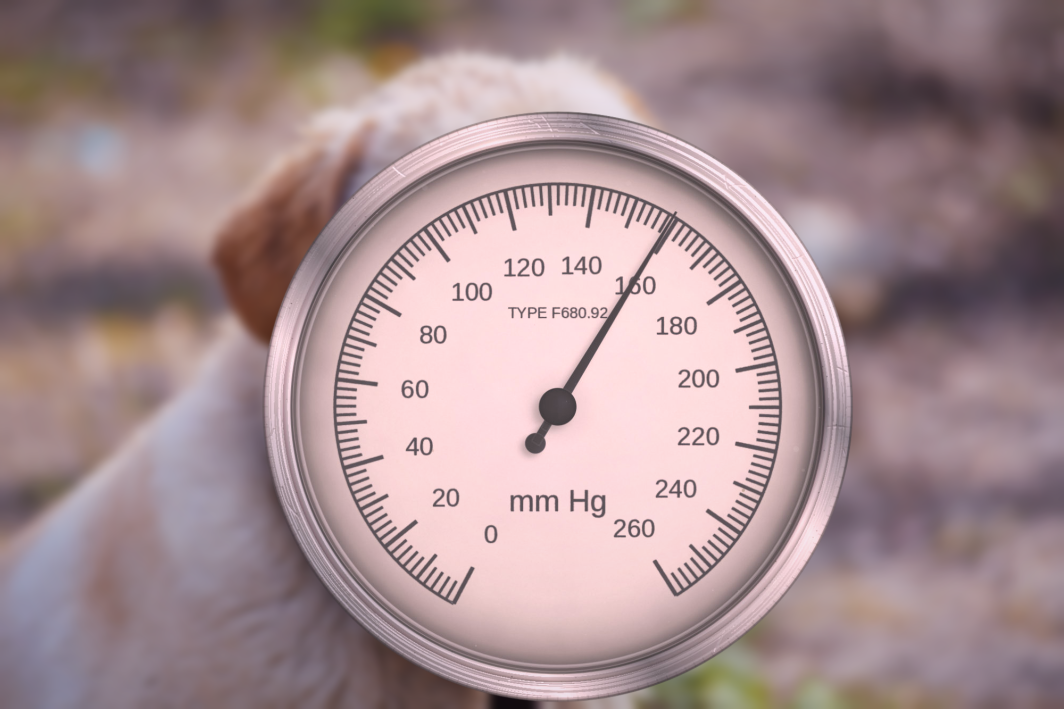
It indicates 159; mmHg
